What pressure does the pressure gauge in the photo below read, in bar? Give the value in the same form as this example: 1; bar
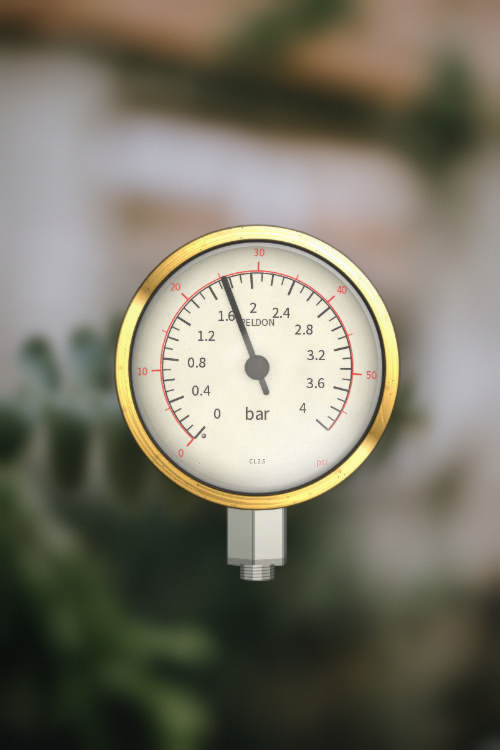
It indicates 1.75; bar
